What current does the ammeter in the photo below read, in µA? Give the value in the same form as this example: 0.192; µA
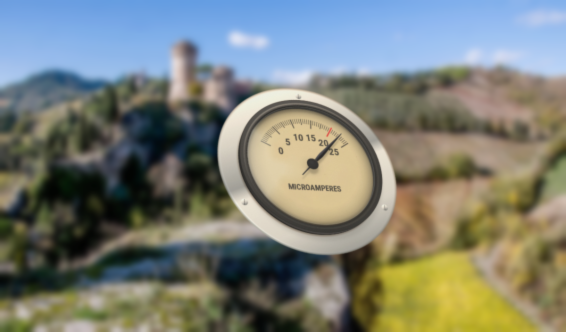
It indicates 22.5; µA
